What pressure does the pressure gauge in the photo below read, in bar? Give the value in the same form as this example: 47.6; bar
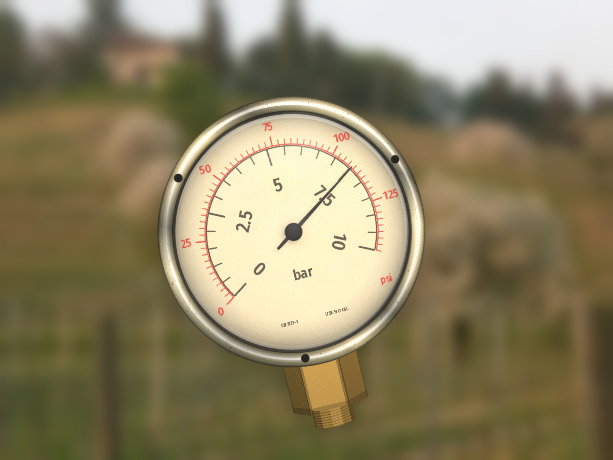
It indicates 7.5; bar
